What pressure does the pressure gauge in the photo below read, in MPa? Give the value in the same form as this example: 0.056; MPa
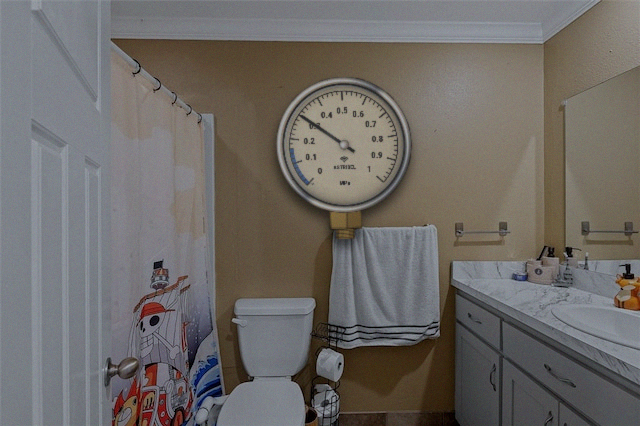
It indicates 0.3; MPa
